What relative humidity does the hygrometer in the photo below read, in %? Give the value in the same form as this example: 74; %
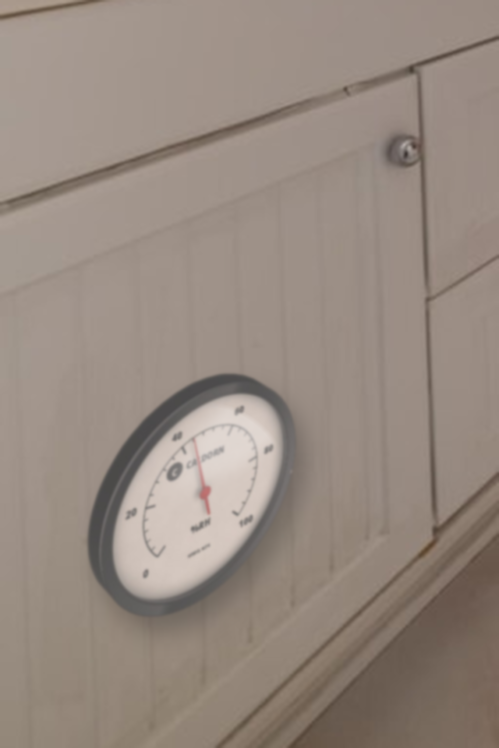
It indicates 44; %
